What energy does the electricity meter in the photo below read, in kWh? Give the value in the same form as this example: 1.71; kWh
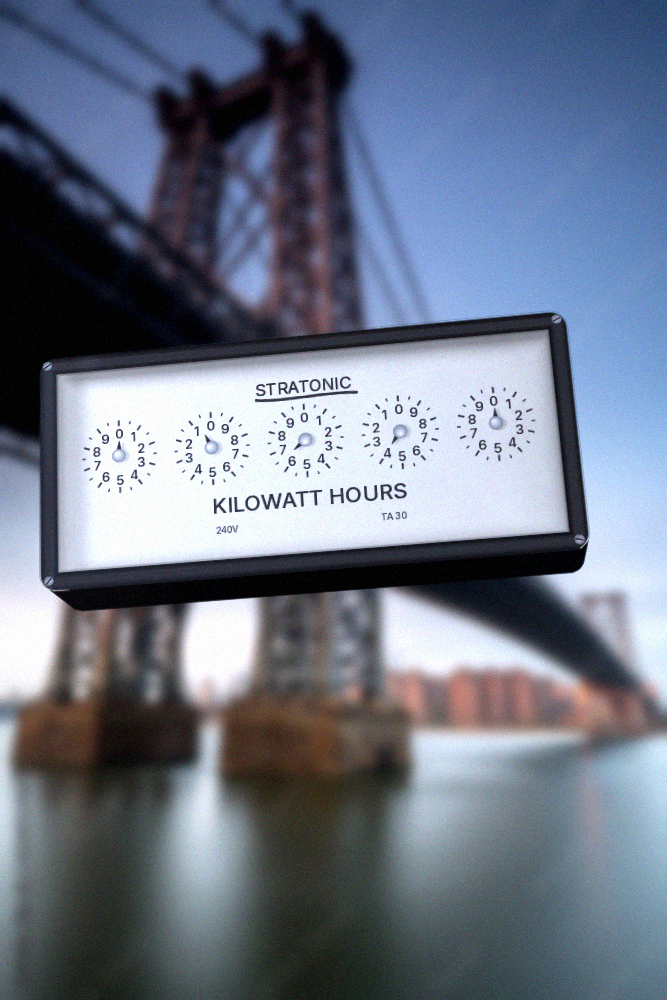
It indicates 640; kWh
